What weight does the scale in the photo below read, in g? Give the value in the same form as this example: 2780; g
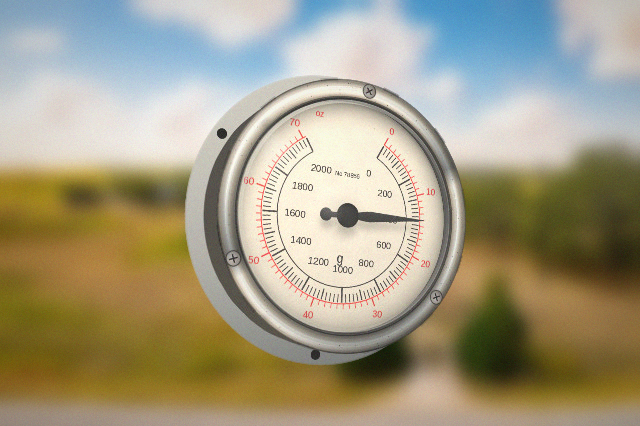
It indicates 400; g
